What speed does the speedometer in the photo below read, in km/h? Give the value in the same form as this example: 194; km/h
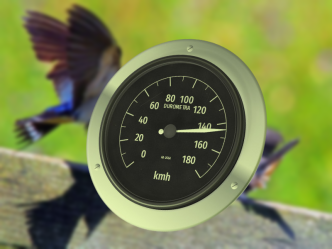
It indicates 145; km/h
